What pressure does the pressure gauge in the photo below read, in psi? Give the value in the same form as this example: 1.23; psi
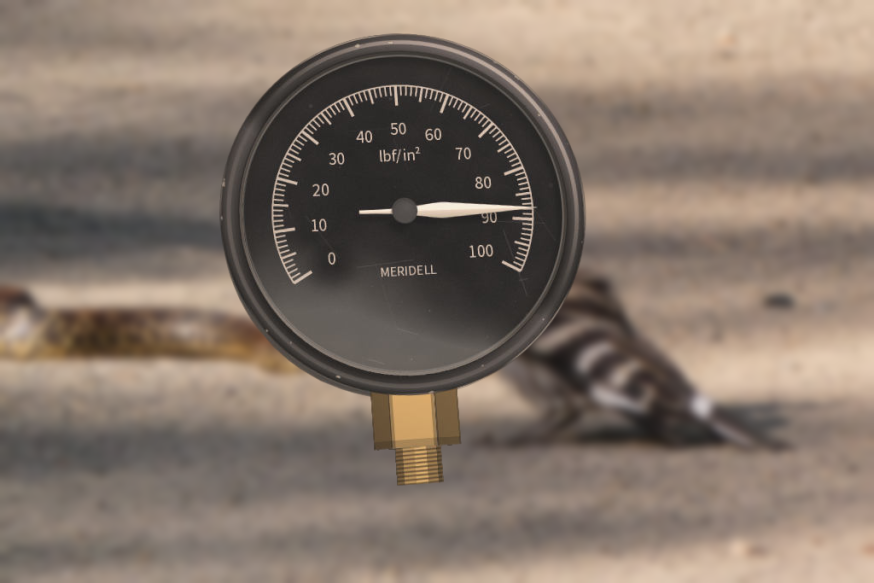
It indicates 88; psi
